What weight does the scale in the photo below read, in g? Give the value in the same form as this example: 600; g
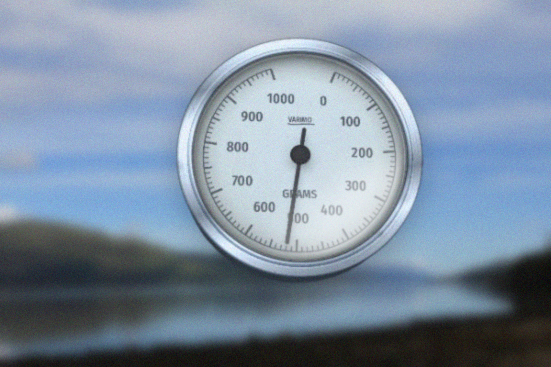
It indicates 520; g
